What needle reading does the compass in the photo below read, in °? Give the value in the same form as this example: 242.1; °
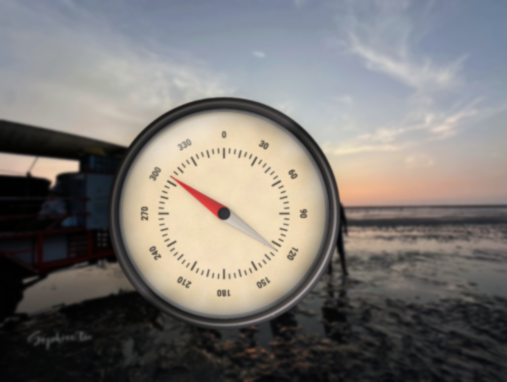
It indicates 305; °
